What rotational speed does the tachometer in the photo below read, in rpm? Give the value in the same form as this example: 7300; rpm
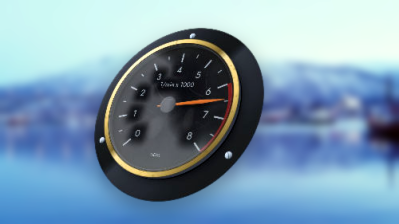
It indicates 6500; rpm
